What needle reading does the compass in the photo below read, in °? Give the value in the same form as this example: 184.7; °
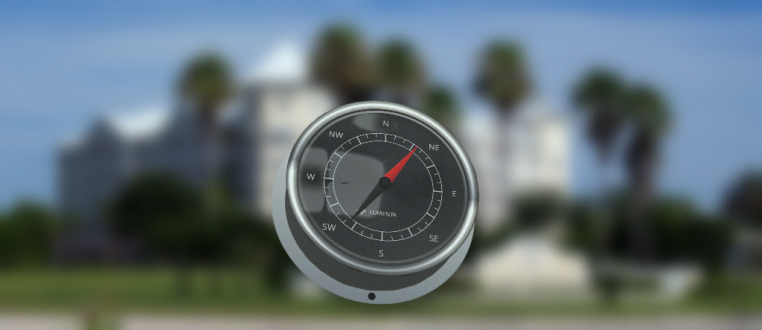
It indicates 35; °
